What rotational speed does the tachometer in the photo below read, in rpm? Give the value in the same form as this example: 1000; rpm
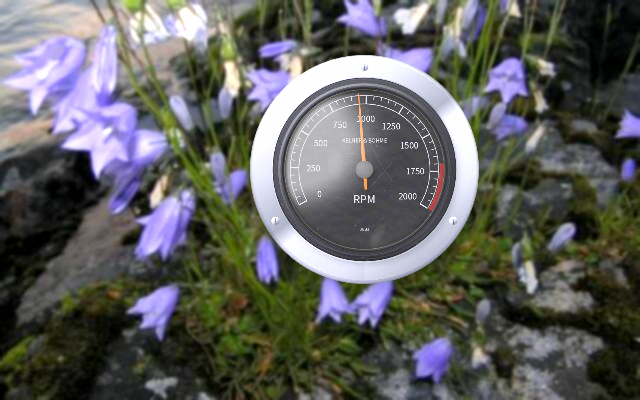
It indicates 950; rpm
